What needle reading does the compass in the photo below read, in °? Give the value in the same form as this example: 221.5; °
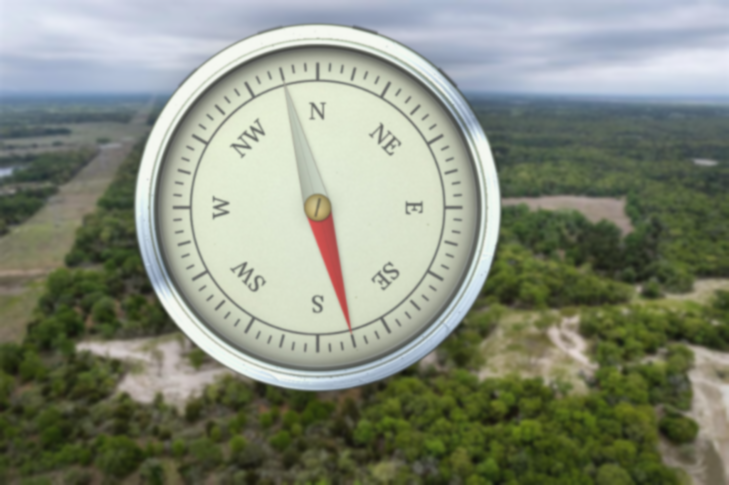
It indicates 165; °
